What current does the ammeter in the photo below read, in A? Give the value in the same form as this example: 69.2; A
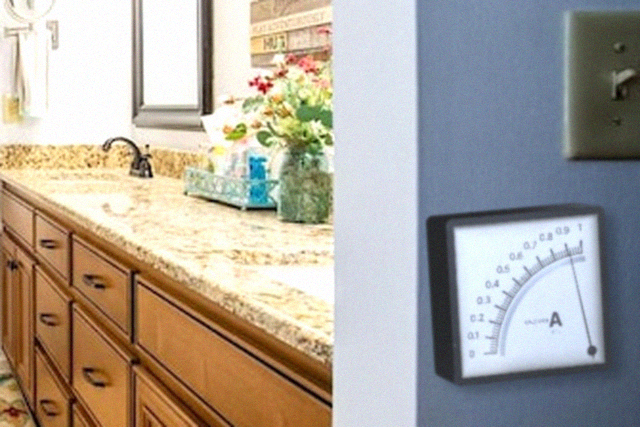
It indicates 0.9; A
